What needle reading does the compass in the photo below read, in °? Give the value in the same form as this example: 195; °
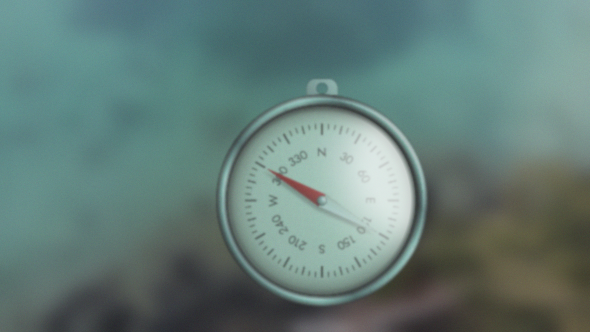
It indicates 300; °
